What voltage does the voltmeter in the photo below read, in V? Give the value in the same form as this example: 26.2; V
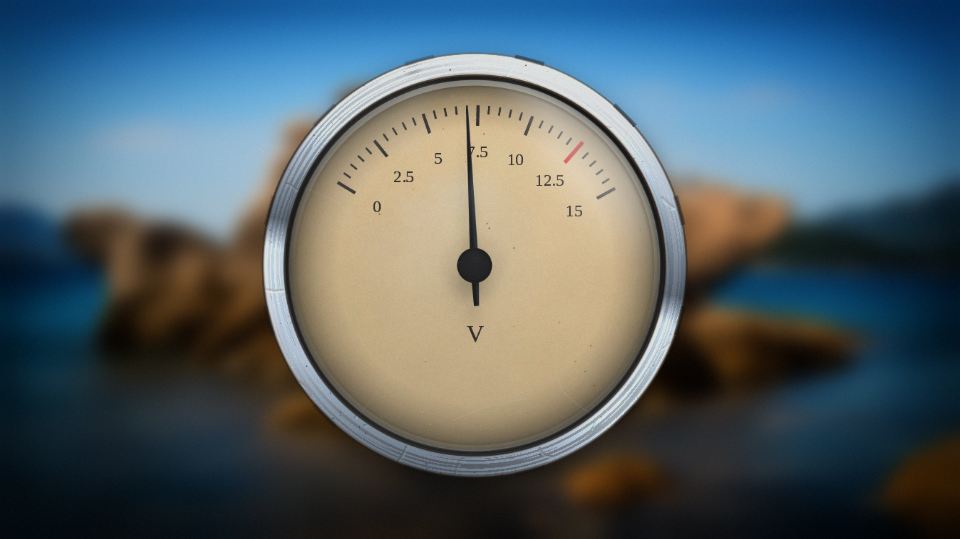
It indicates 7; V
